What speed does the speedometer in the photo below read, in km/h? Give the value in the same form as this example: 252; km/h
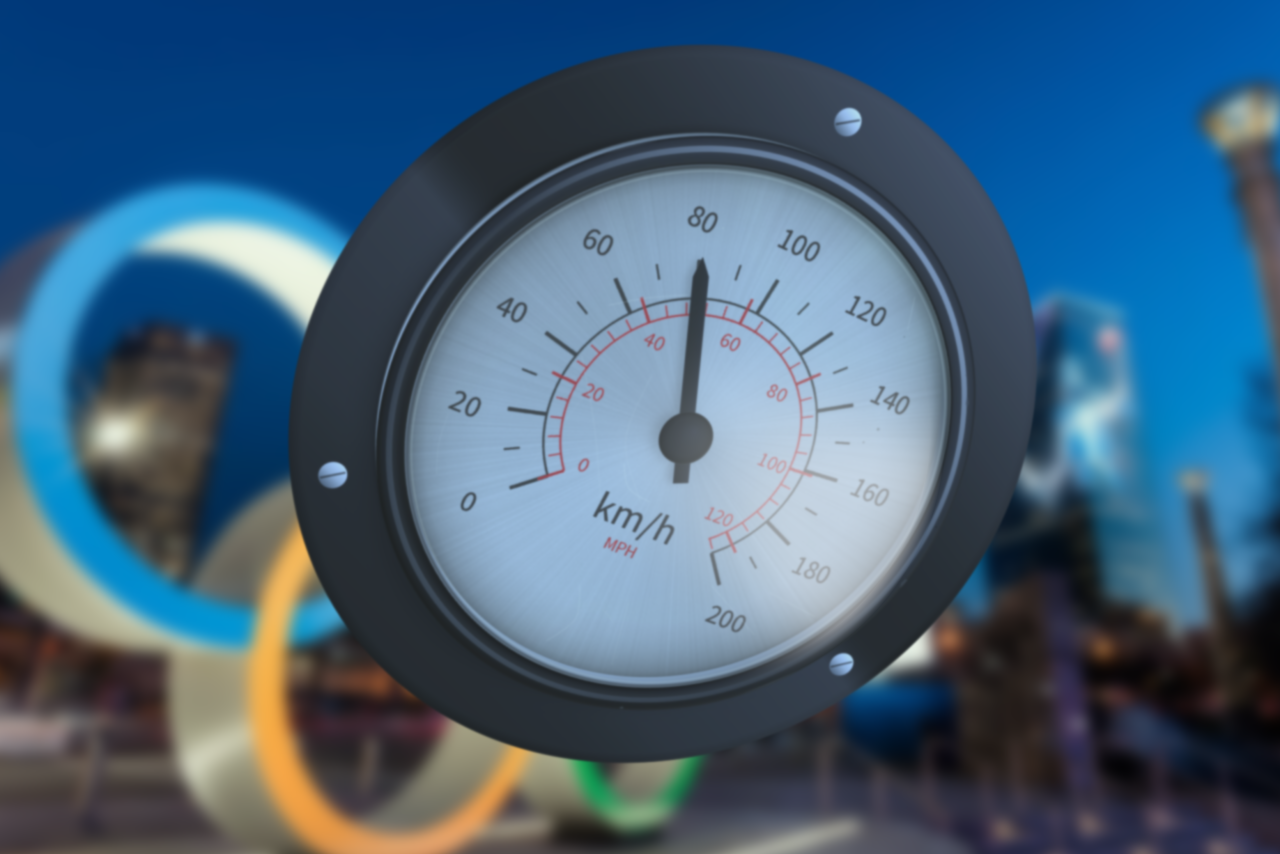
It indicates 80; km/h
